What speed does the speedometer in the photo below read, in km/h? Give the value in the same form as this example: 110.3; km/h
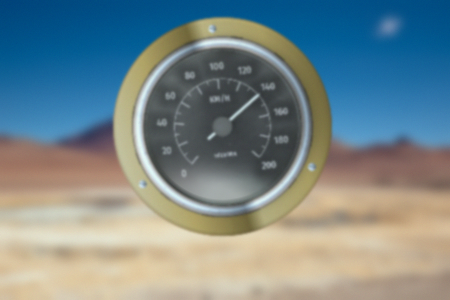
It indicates 140; km/h
